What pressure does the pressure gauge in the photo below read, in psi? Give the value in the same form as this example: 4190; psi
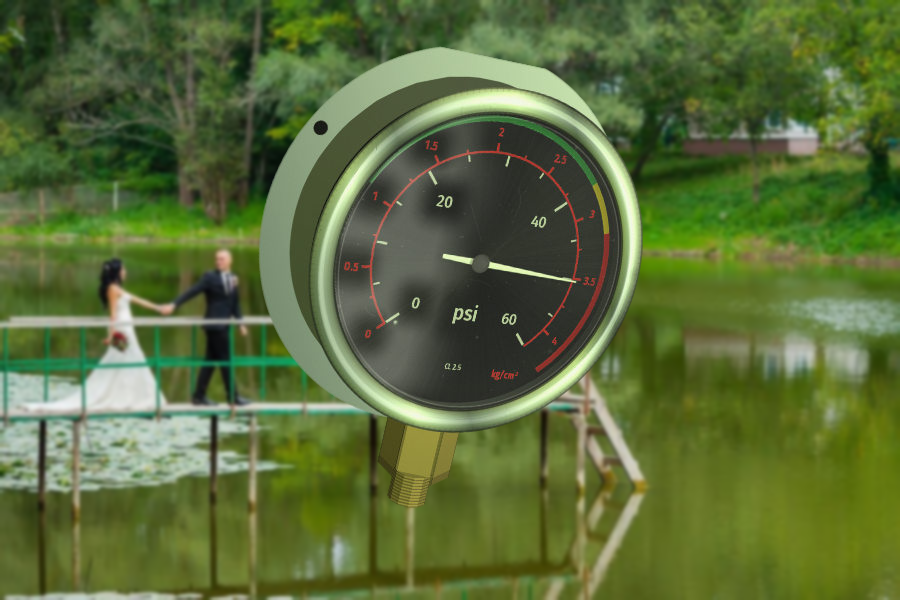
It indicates 50; psi
